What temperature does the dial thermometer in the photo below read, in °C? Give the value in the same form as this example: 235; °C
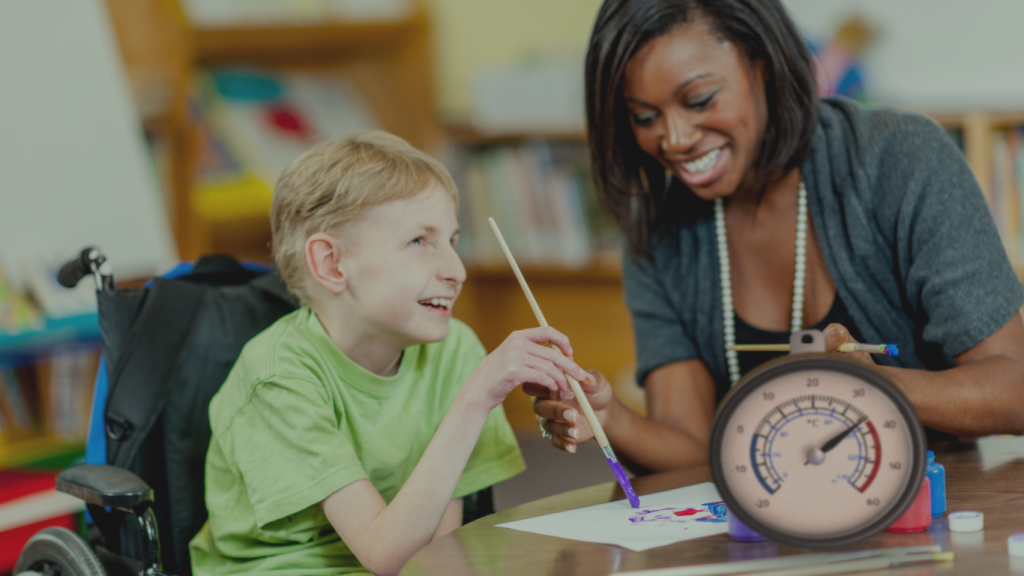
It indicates 35; °C
